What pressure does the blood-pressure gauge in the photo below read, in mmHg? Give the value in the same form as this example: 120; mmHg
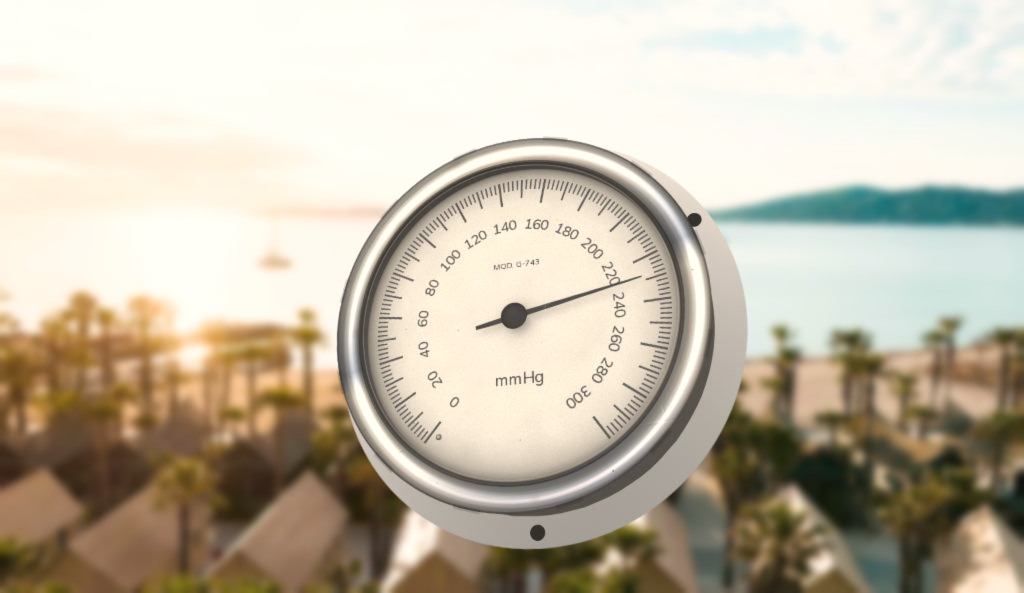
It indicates 230; mmHg
